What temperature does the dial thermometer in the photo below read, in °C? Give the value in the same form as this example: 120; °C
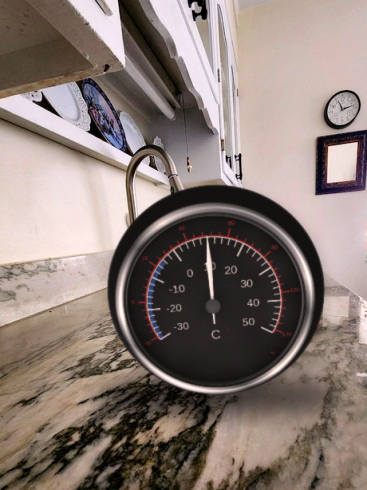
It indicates 10; °C
